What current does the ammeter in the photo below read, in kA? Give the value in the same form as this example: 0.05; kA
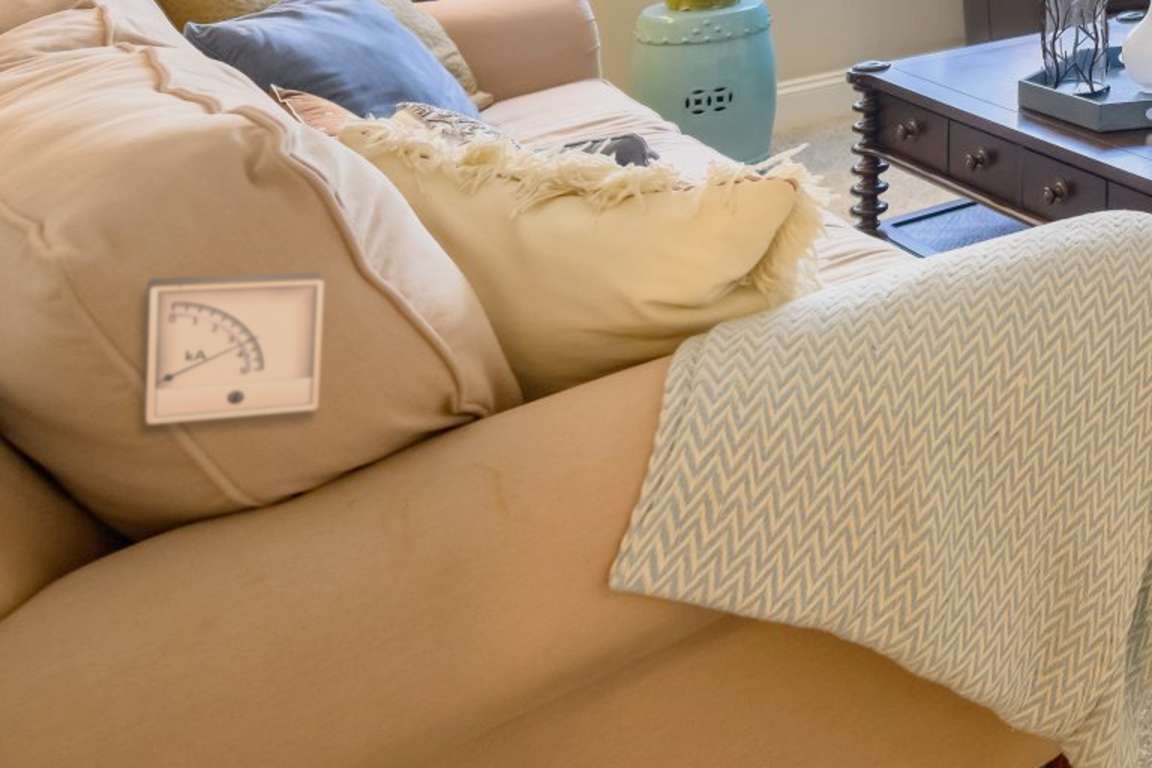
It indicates 3.5; kA
